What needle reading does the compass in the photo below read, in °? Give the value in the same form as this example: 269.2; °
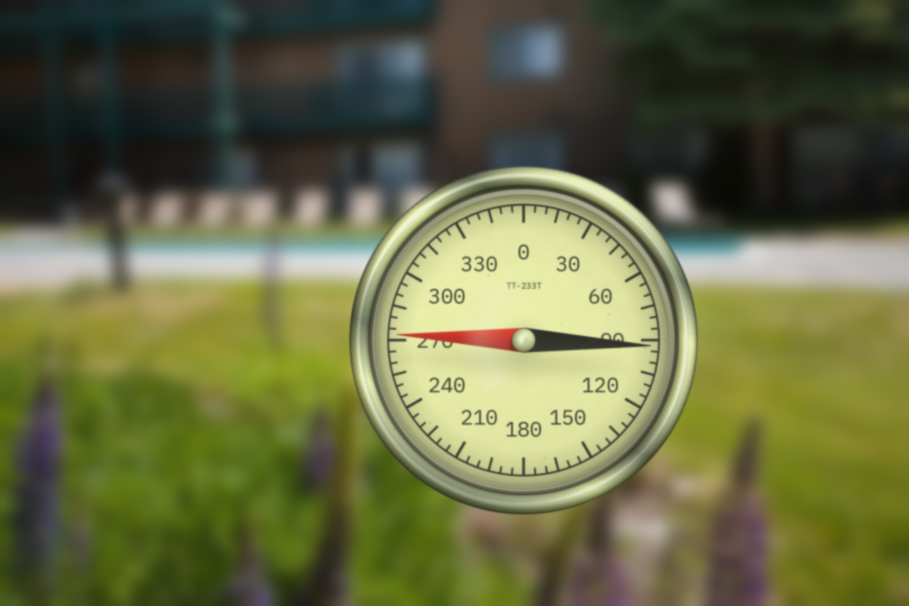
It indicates 272.5; °
